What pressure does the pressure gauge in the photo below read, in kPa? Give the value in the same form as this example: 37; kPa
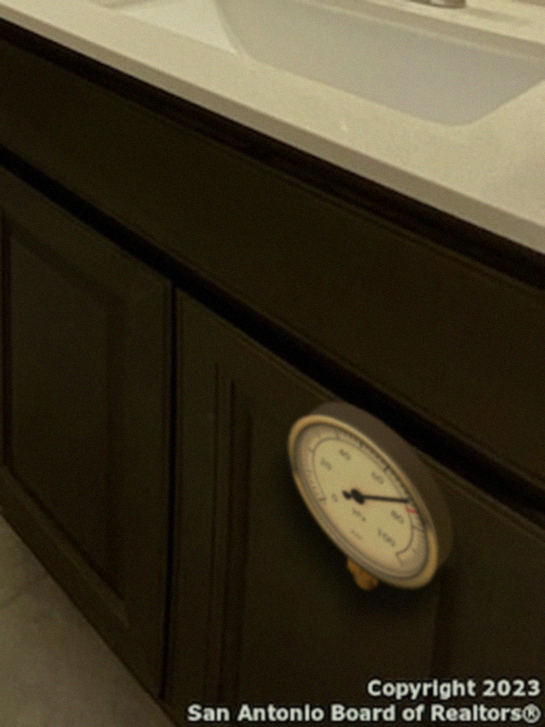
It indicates 70; kPa
